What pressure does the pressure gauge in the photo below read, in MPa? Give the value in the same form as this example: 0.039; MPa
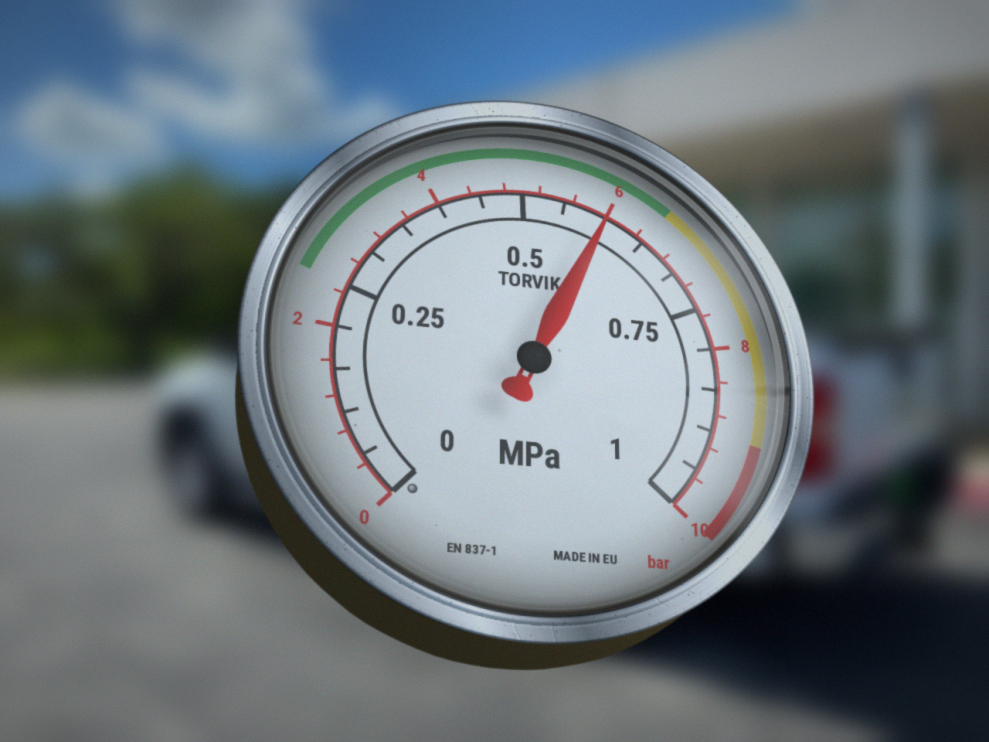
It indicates 0.6; MPa
